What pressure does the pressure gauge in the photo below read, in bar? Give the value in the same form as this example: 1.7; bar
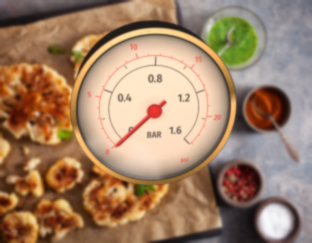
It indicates 0; bar
